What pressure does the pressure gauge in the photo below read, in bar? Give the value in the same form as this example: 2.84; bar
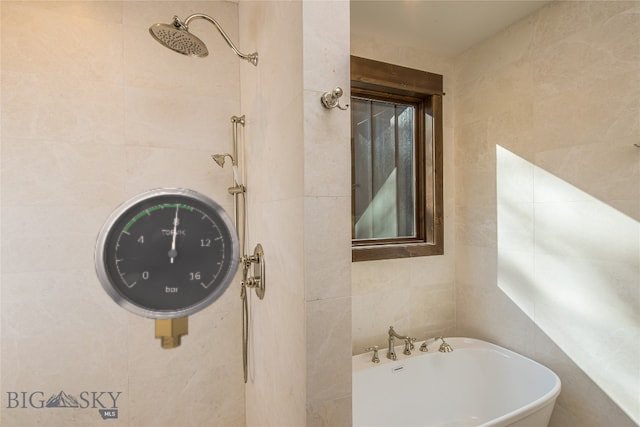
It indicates 8; bar
